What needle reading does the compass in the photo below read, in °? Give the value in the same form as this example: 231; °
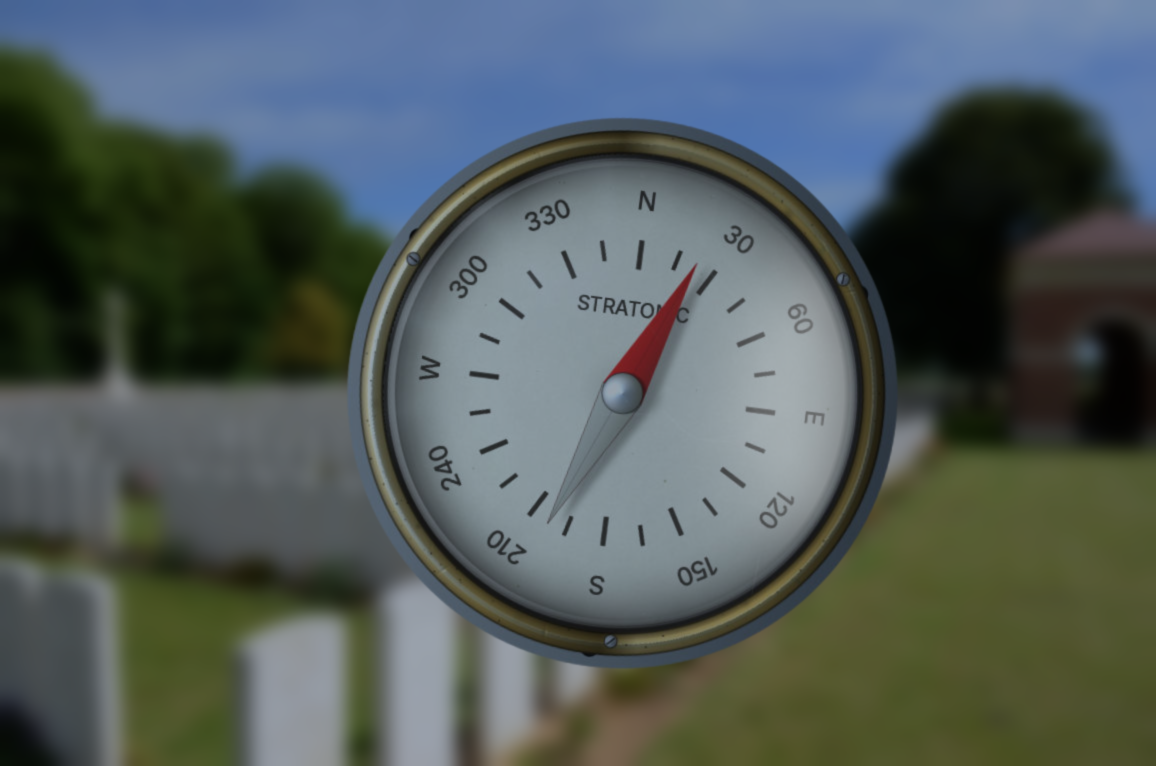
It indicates 22.5; °
